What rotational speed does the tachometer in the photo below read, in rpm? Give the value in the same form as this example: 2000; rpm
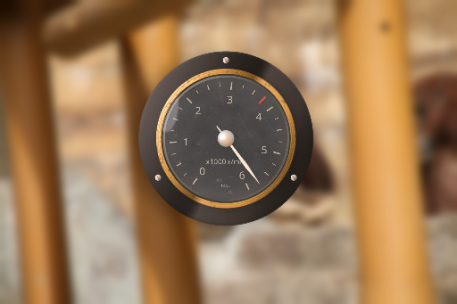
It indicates 5750; rpm
